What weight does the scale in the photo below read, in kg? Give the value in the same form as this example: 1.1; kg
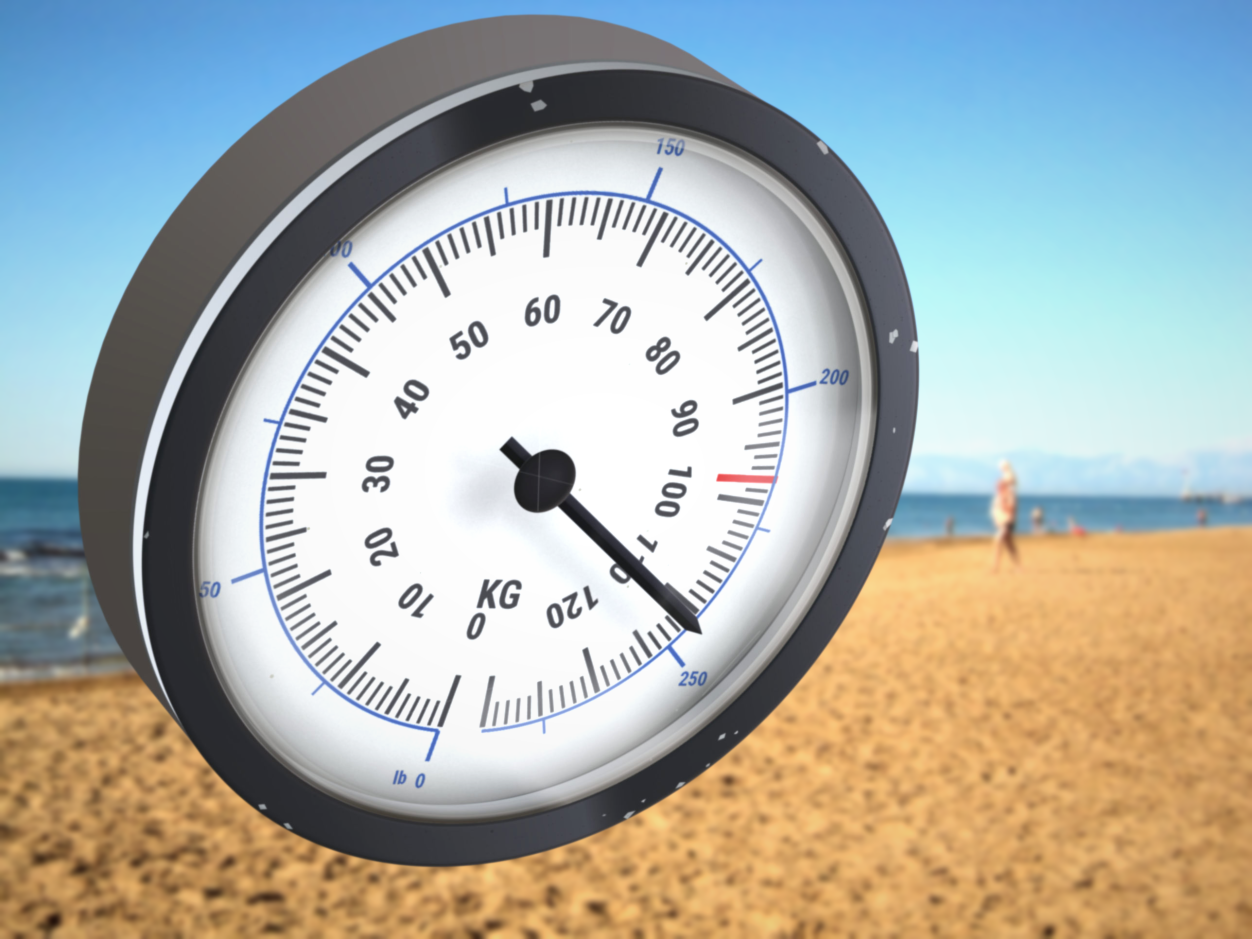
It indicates 111; kg
